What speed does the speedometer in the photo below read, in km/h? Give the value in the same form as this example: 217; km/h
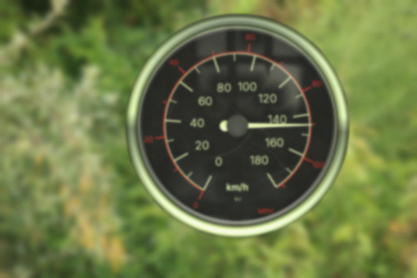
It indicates 145; km/h
